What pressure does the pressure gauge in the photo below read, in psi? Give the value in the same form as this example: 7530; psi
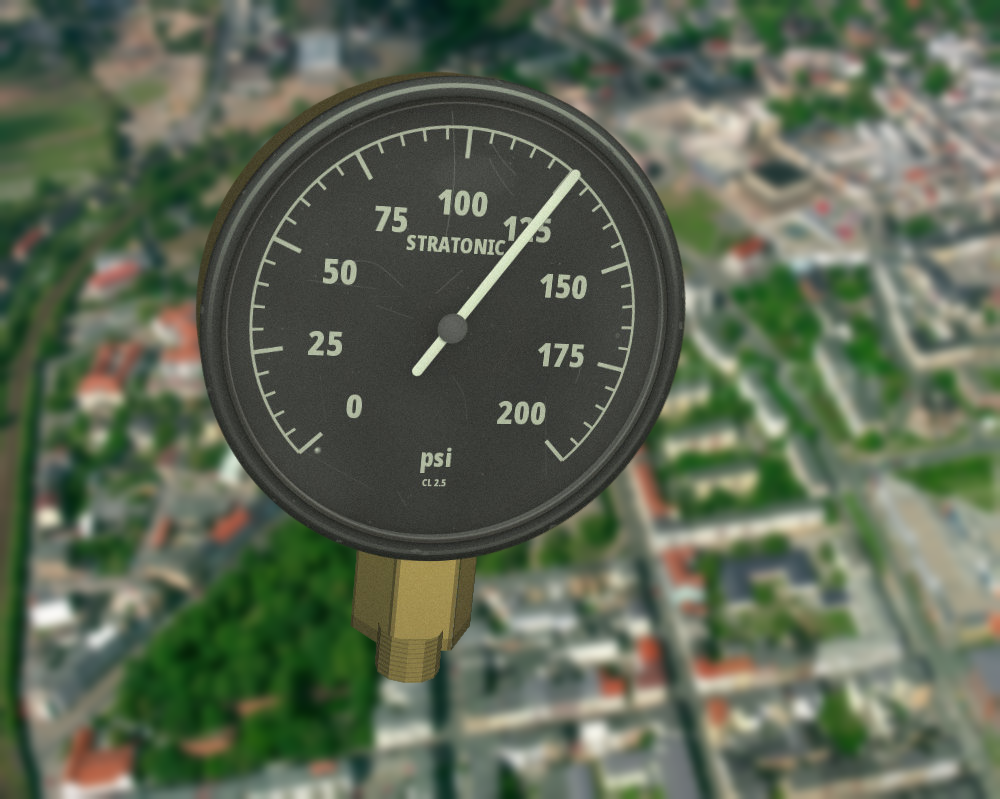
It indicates 125; psi
